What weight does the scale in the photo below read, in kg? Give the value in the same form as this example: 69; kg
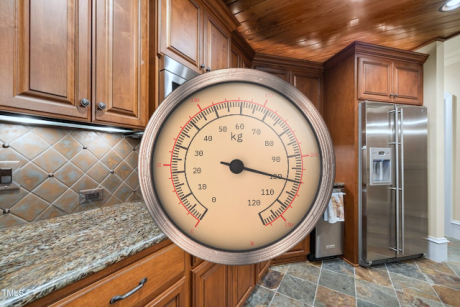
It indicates 100; kg
